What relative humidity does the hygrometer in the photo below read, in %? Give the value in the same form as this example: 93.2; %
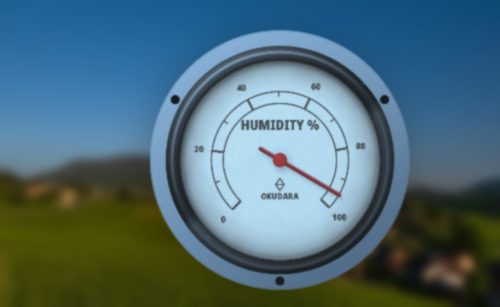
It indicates 95; %
